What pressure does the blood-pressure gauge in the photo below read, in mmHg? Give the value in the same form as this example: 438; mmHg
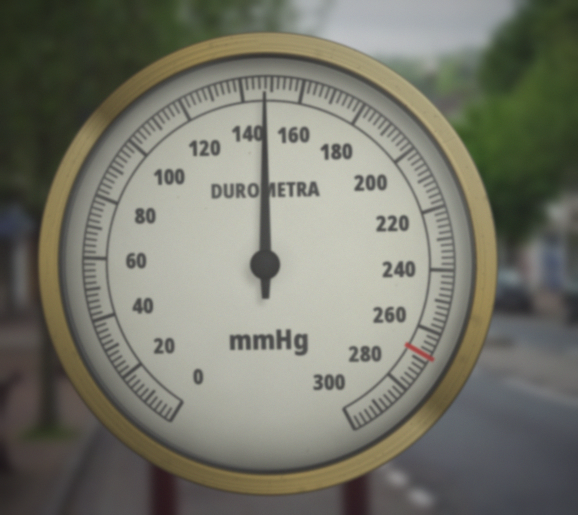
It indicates 148; mmHg
